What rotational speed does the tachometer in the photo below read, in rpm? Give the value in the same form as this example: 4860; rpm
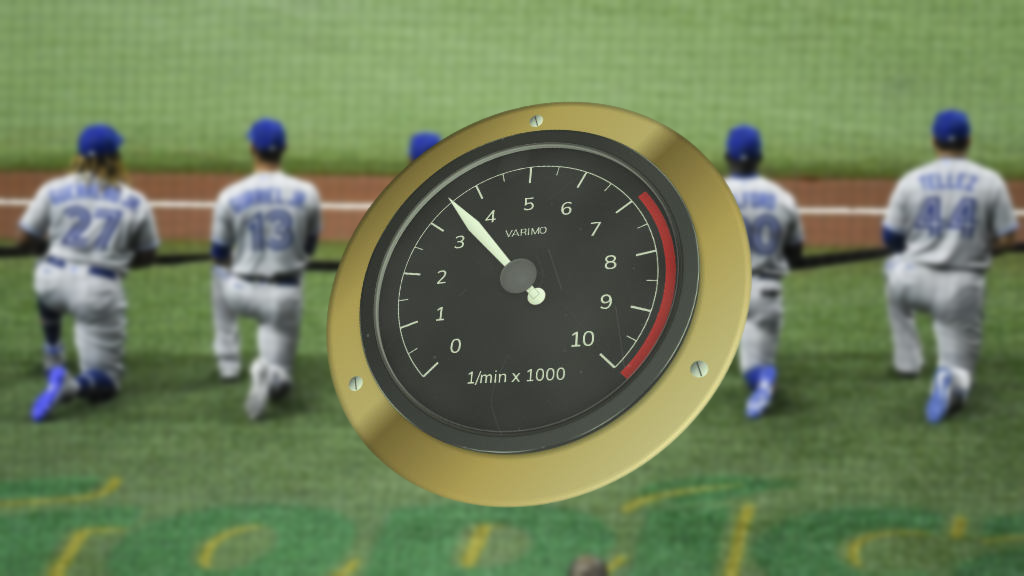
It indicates 3500; rpm
